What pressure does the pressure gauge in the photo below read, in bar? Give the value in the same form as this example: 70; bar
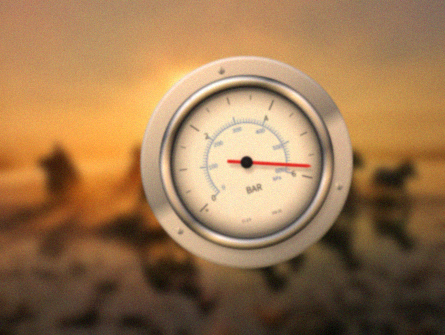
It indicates 5.75; bar
